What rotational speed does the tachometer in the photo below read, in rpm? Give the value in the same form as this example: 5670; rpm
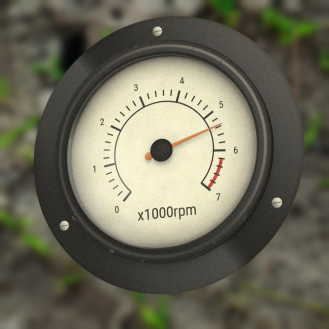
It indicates 5400; rpm
